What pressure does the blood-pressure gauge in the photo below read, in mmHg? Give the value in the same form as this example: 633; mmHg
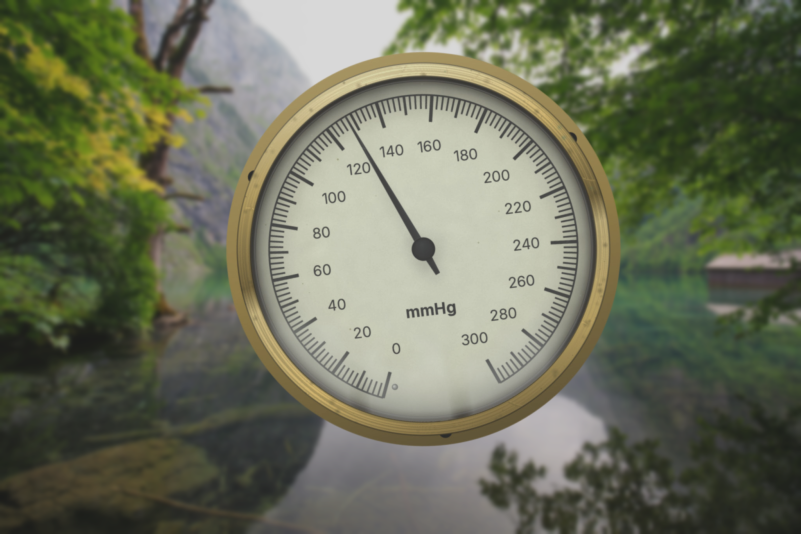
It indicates 128; mmHg
